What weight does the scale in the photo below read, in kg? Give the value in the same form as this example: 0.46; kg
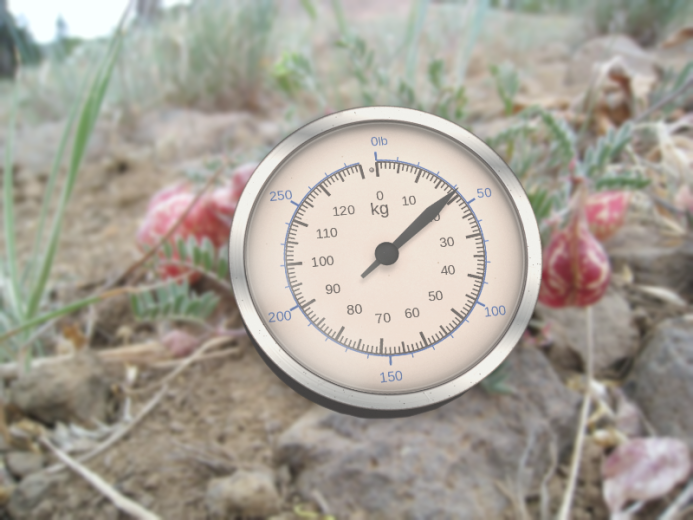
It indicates 19; kg
